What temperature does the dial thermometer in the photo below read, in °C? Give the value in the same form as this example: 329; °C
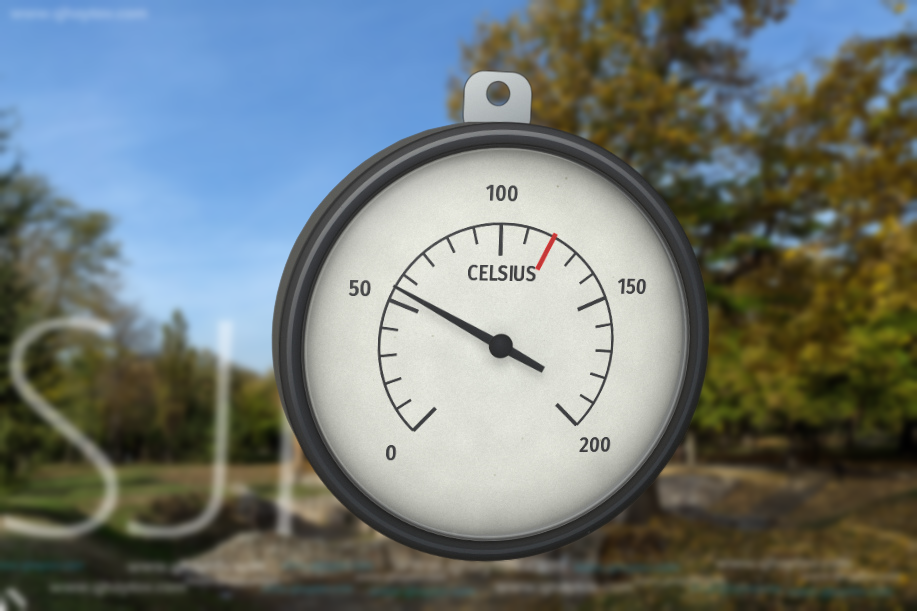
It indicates 55; °C
